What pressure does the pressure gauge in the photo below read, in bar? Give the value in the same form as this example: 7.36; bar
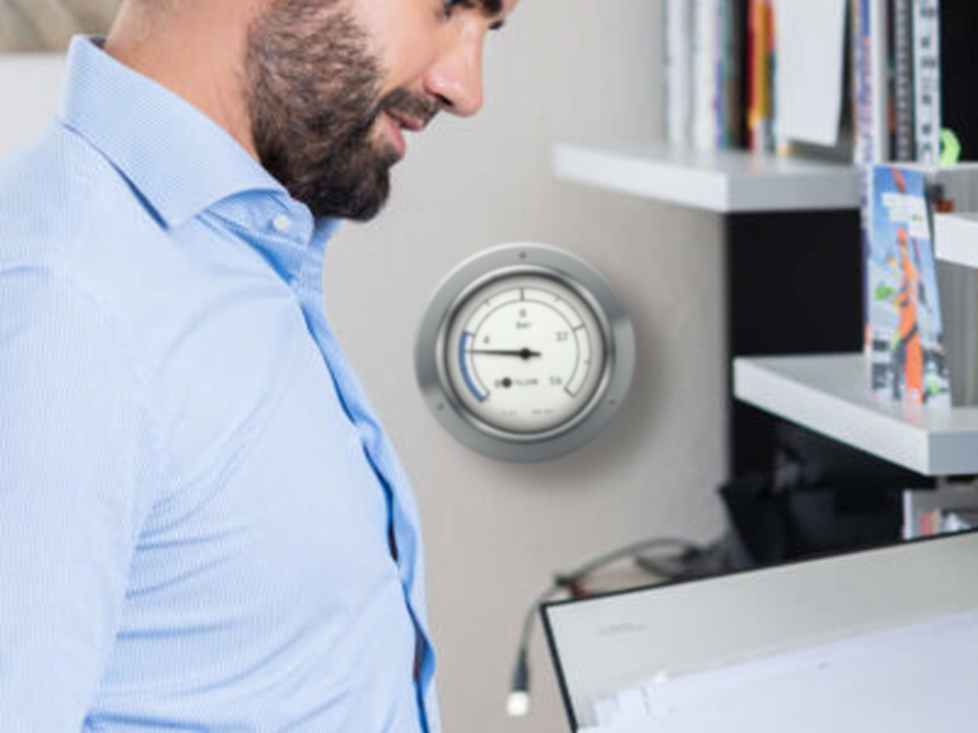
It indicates 3; bar
